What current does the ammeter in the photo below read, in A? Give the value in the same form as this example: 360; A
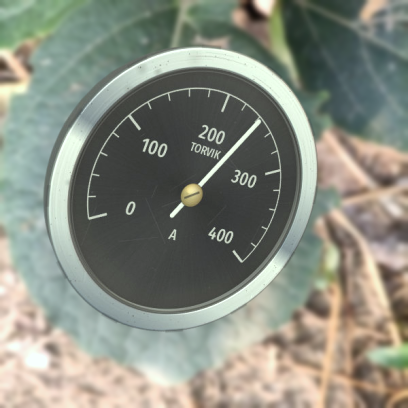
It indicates 240; A
